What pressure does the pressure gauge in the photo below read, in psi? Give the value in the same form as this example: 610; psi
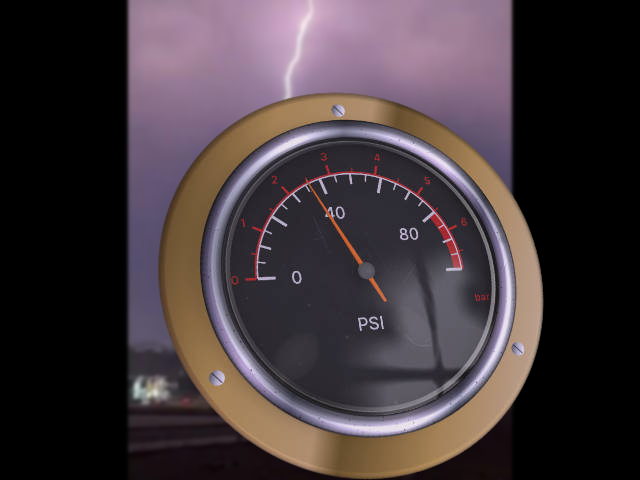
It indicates 35; psi
